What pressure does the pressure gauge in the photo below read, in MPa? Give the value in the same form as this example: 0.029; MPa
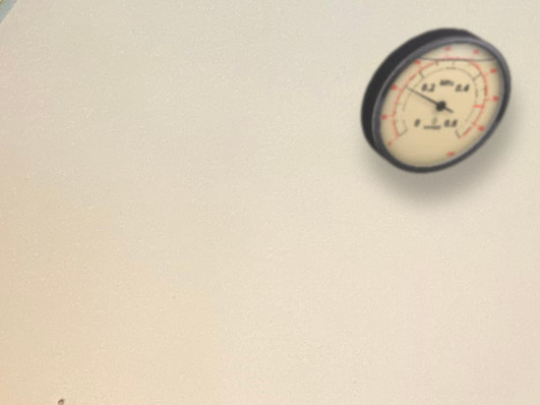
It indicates 0.15; MPa
